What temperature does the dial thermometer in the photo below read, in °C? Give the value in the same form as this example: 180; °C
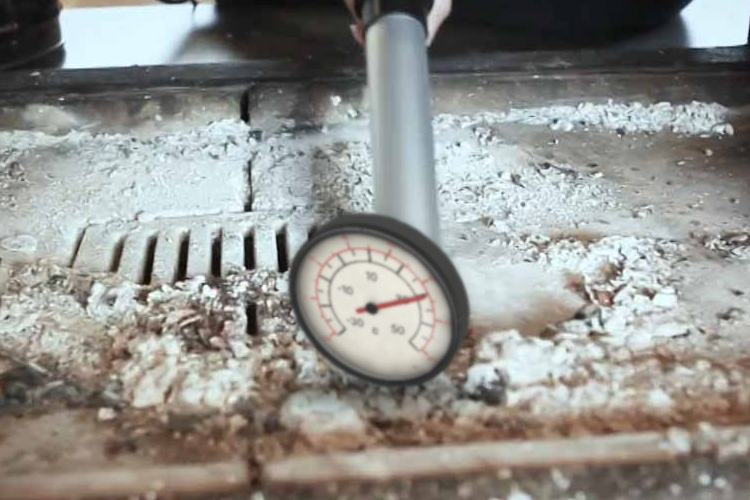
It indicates 30; °C
